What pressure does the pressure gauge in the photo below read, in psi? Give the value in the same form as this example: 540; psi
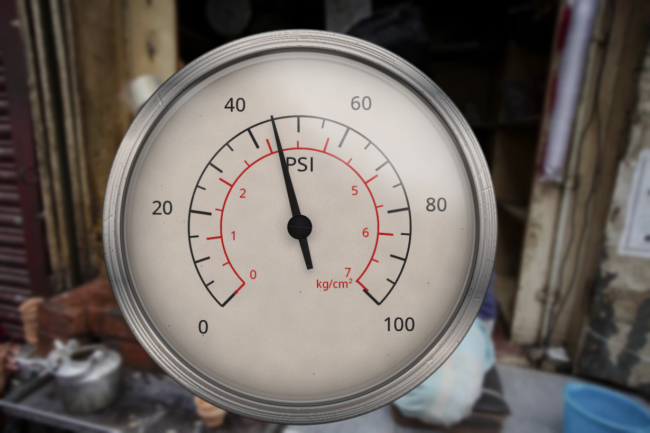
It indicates 45; psi
